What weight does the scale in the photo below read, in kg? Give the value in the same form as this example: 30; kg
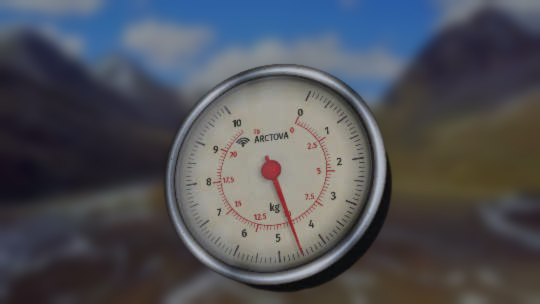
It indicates 4.5; kg
